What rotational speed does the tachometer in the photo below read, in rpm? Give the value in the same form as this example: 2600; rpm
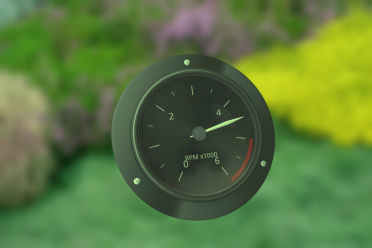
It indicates 4500; rpm
